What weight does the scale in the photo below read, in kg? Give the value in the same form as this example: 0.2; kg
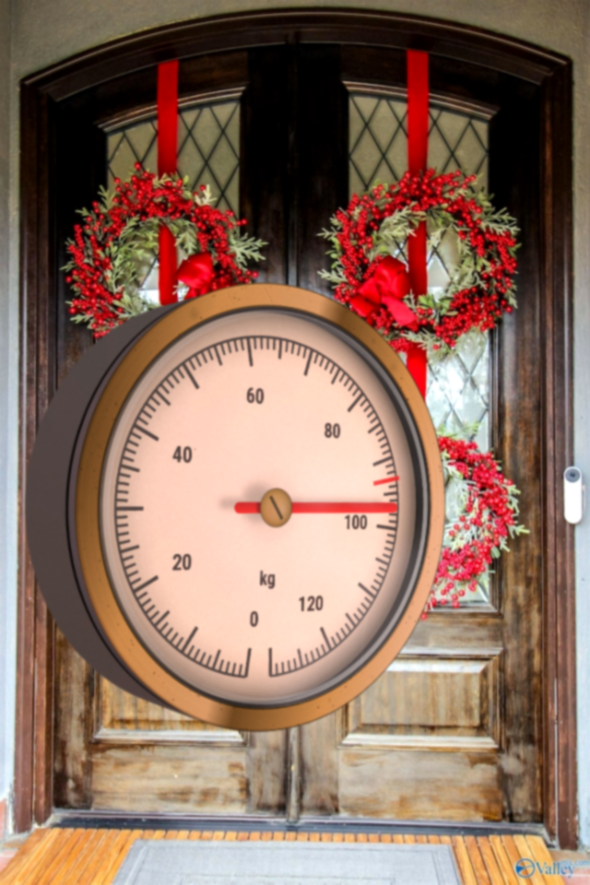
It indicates 97; kg
